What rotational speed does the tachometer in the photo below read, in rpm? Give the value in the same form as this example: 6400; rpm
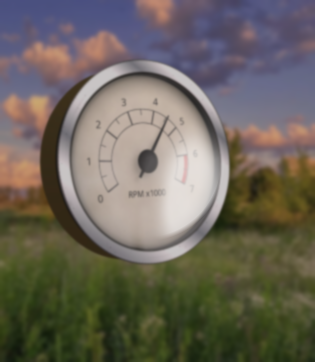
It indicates 4500; rpm
